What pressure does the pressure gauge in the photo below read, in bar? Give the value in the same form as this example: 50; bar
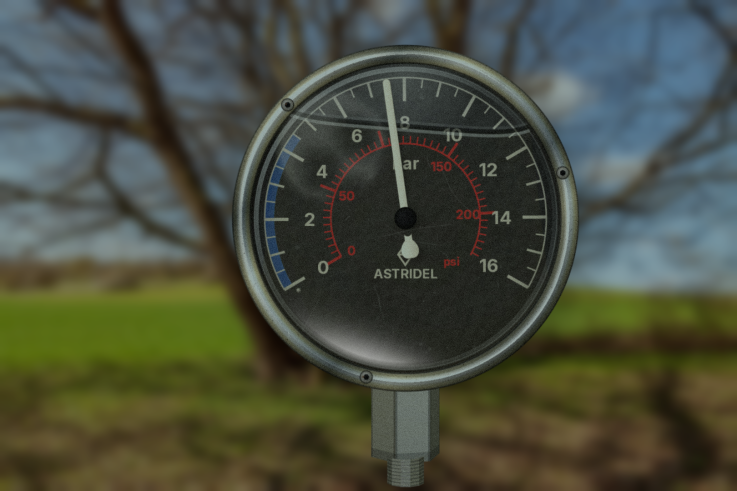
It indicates 7.5; bar
